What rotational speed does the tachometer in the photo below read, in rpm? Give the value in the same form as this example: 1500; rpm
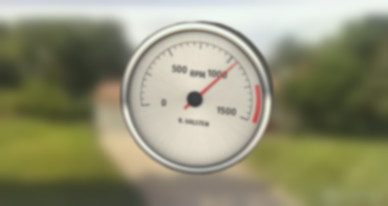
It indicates 1050; rpm
